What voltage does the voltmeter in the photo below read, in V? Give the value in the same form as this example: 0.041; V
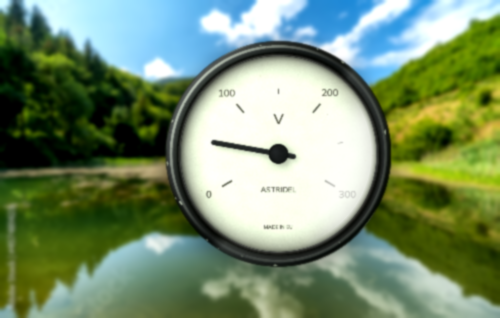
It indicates 50; V
